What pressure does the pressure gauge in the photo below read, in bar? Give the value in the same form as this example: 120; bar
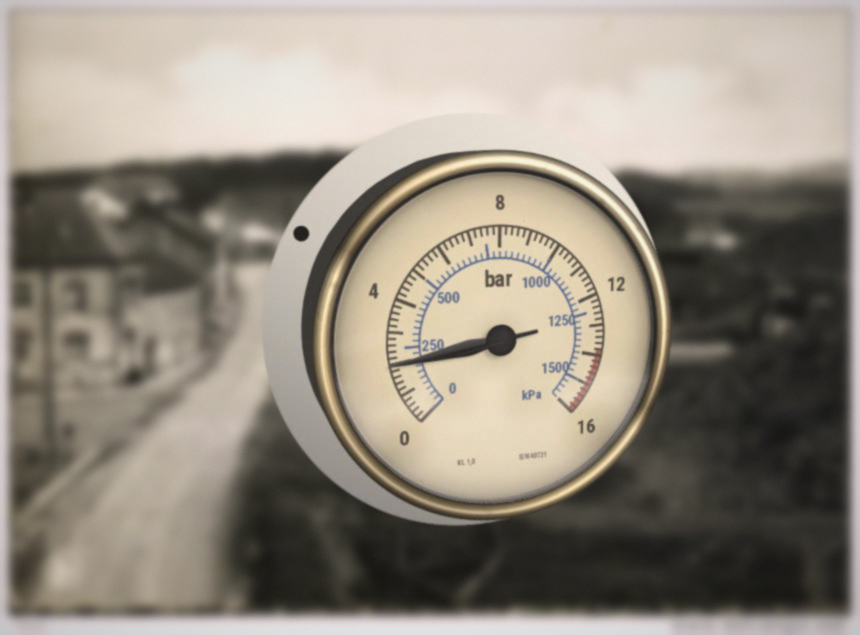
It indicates 2; bar
